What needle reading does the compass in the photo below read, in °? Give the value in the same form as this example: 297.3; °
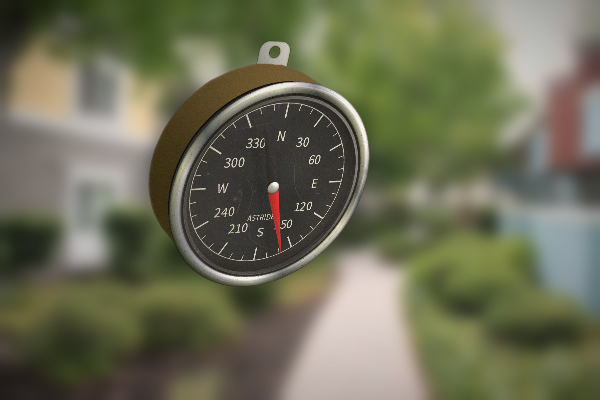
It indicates 160; °
